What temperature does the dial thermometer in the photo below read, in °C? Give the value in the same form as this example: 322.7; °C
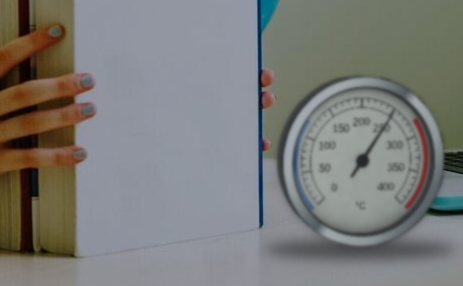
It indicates 250; °C
